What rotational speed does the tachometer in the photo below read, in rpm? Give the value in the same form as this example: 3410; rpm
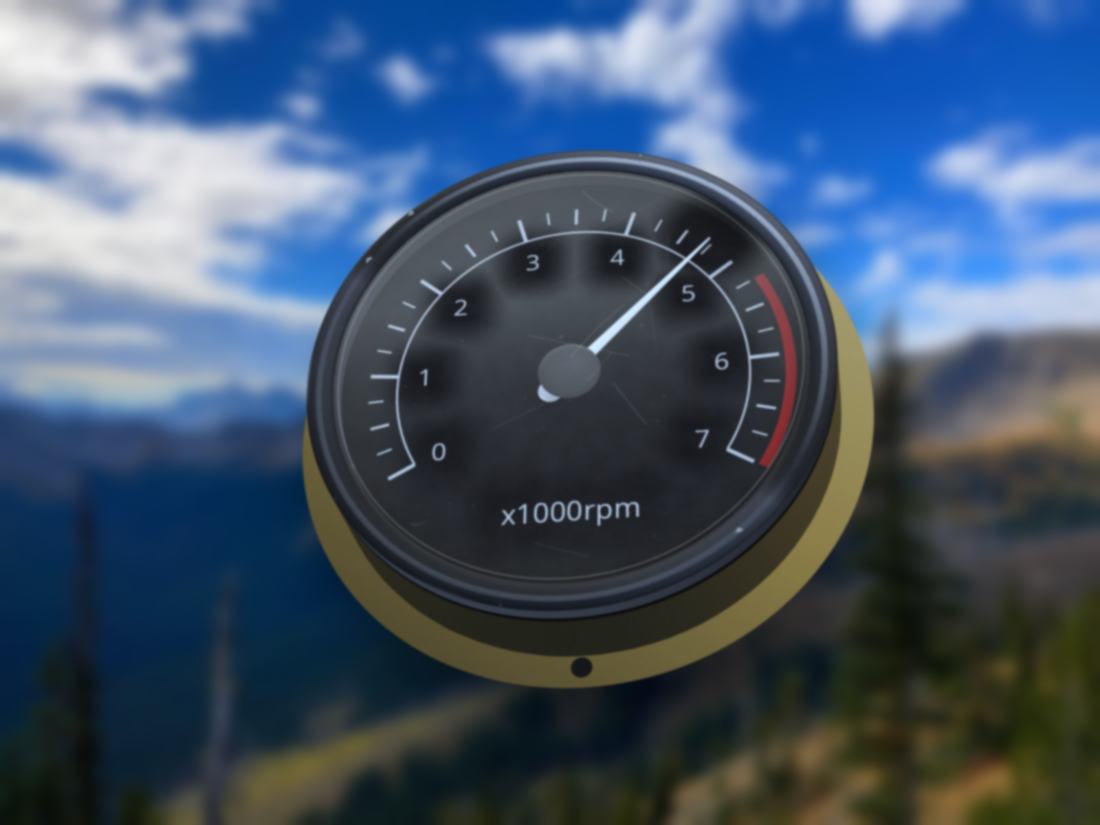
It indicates 4750; rpm
